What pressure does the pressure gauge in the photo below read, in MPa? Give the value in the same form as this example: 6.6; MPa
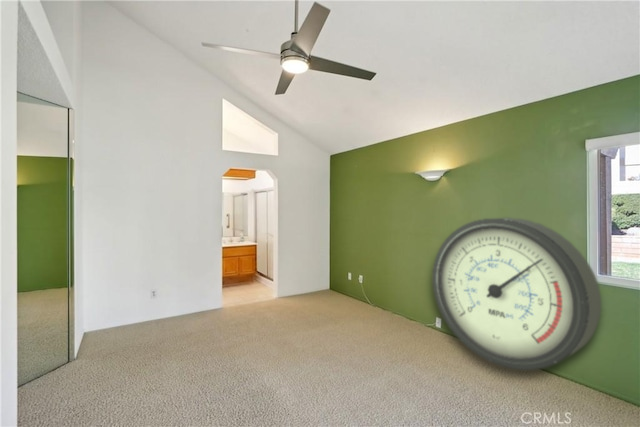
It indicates 4; MPa
